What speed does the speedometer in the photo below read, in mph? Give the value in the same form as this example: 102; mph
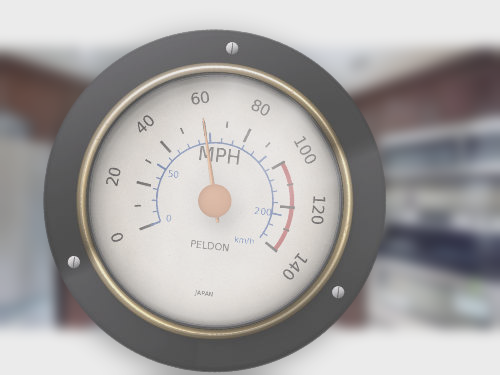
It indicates 60; mph
